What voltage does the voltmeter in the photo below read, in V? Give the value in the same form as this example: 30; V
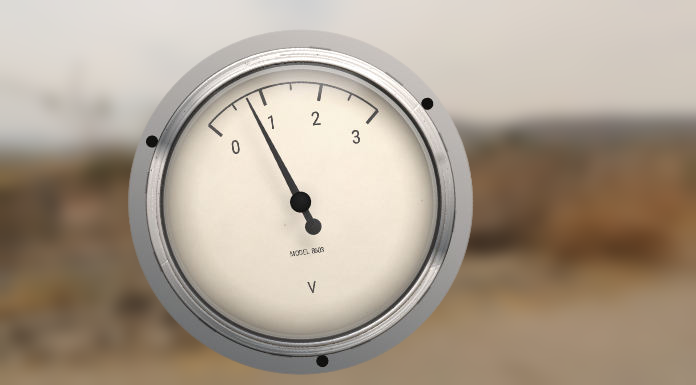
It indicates 0.75; V
